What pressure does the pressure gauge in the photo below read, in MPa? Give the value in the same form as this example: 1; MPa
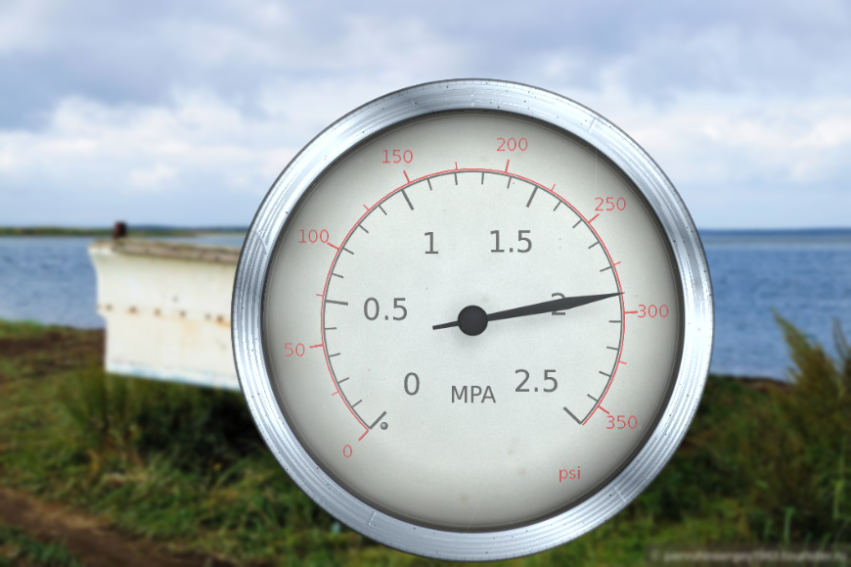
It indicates 2; MPa
